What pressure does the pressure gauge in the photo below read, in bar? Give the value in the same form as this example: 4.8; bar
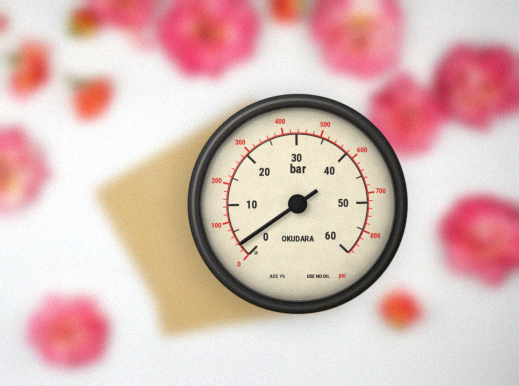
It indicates 2.5; bar
